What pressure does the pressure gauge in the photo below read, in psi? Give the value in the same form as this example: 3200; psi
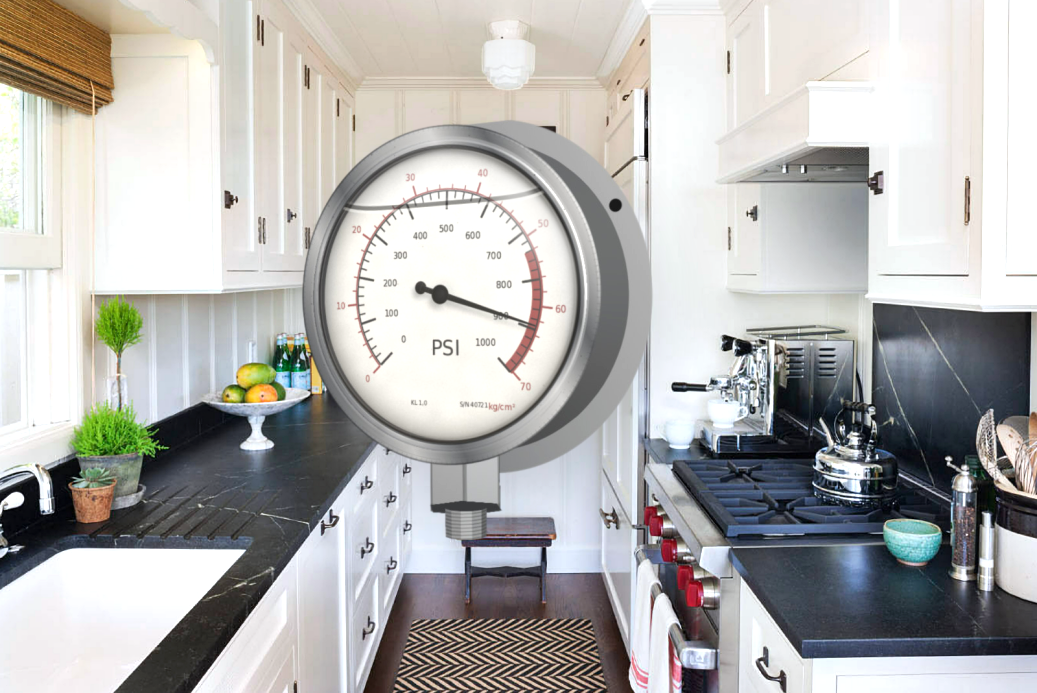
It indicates 890; psi
